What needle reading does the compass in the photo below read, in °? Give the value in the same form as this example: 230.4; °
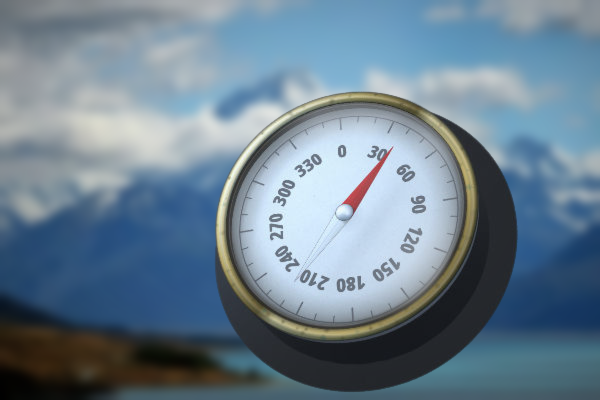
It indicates 40; °
